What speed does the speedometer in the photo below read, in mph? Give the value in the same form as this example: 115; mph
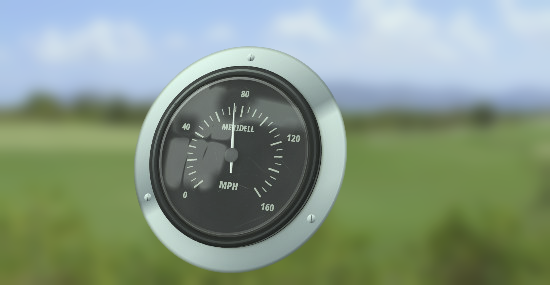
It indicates 75; mph
